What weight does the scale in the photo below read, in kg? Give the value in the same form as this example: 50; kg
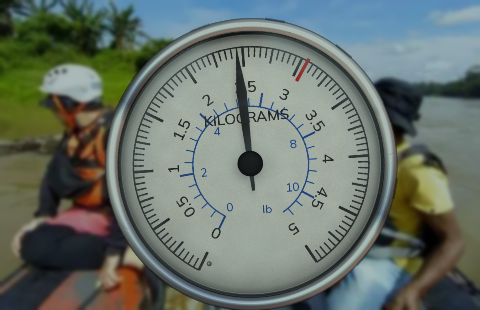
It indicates 2.45; kg
